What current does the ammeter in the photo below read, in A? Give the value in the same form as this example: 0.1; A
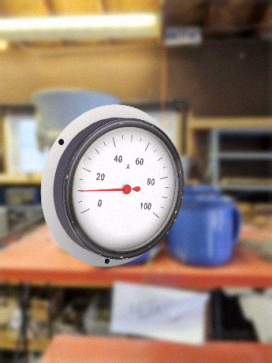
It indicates 10; A
